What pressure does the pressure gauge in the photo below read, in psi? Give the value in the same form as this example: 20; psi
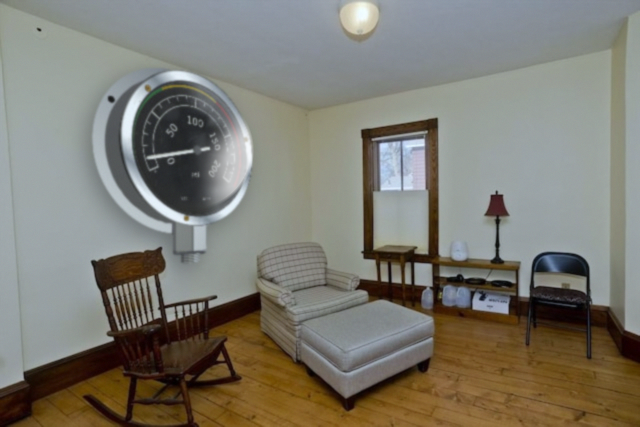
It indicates 10; psi
